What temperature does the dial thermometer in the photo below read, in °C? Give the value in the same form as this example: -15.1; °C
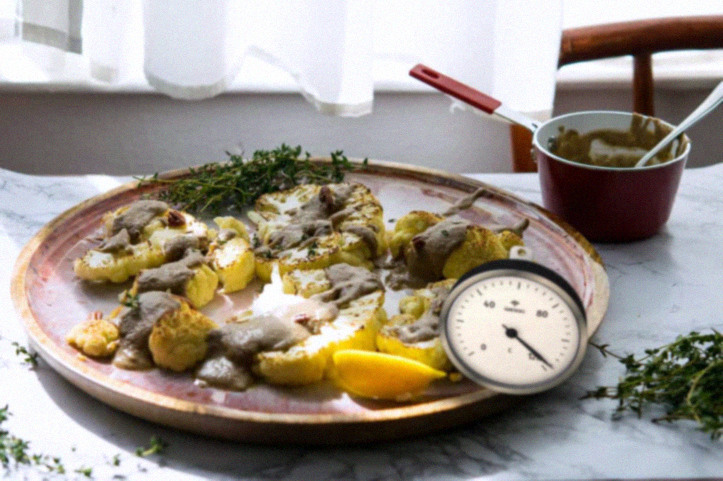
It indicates 116; °C
